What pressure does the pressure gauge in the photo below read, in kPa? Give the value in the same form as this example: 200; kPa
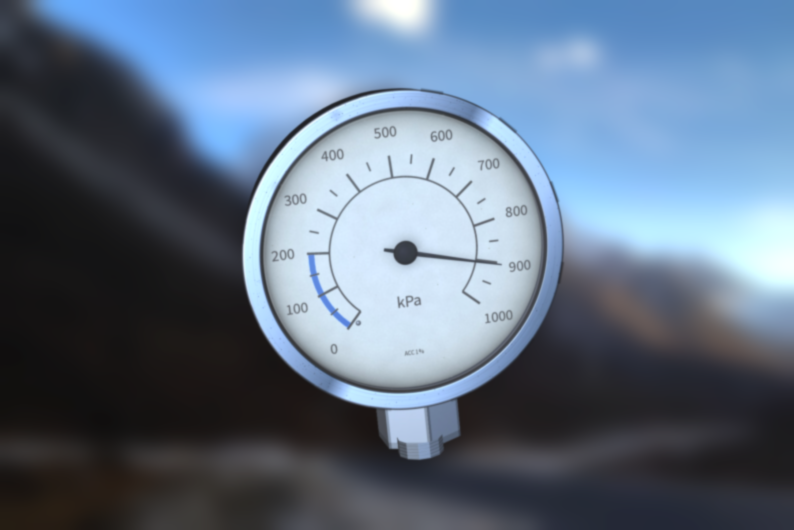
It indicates 900; kPa
